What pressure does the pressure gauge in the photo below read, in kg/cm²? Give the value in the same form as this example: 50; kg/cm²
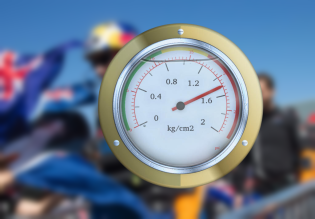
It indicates 1.5; kg/cm²
